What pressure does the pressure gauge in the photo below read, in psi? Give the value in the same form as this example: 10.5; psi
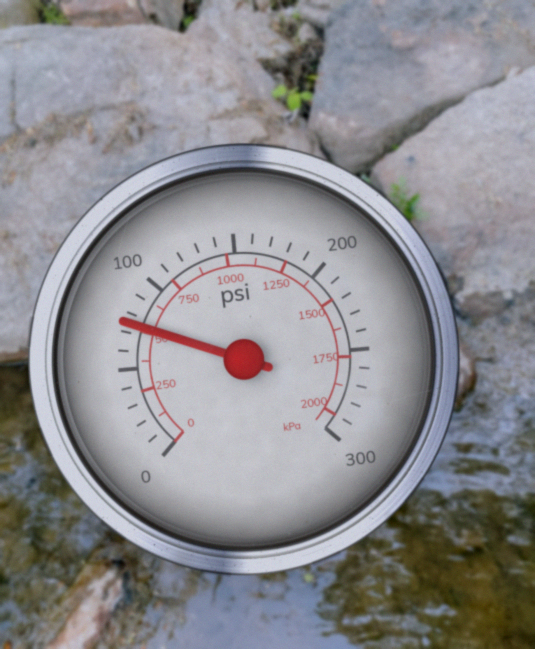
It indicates 75; psi
